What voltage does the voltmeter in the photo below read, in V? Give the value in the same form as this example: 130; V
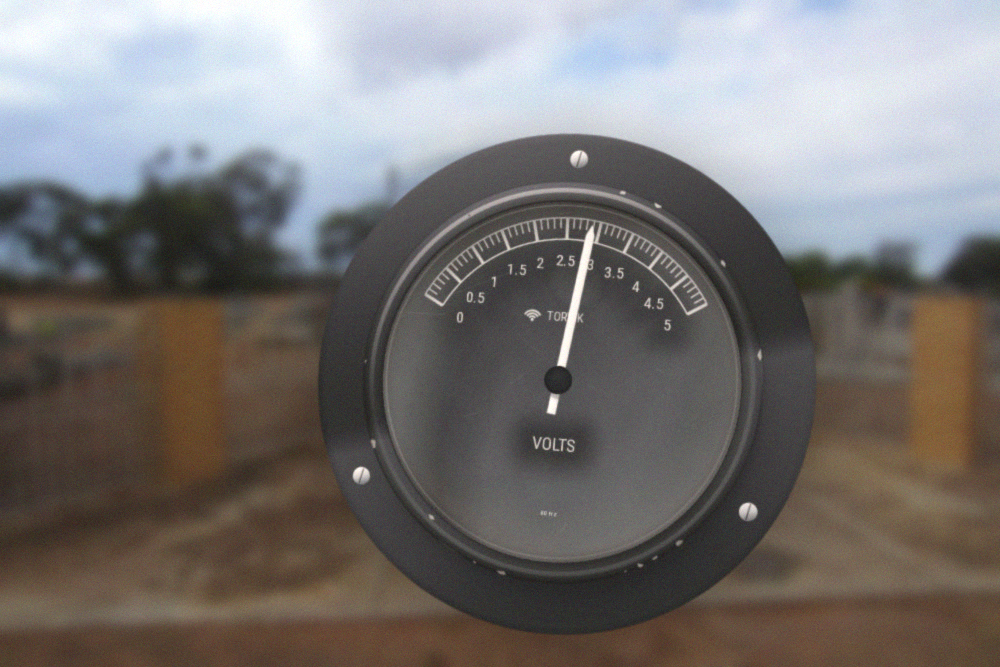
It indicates 2.9; V
